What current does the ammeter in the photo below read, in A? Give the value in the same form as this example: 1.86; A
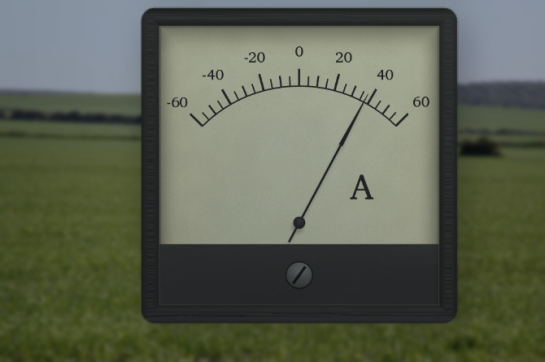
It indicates 37.5; A
